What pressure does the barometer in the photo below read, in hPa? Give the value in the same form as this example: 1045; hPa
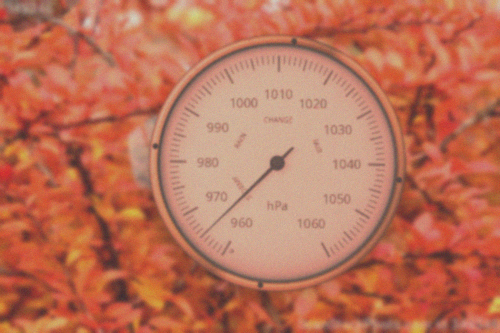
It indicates 965; hPa
